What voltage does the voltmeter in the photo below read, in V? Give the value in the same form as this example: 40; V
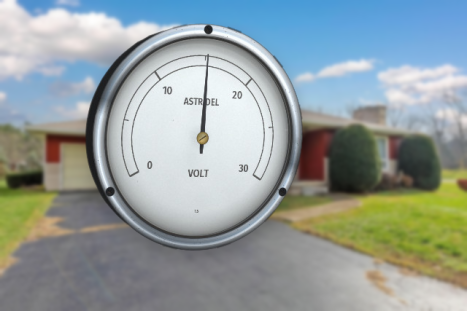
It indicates 15; V
